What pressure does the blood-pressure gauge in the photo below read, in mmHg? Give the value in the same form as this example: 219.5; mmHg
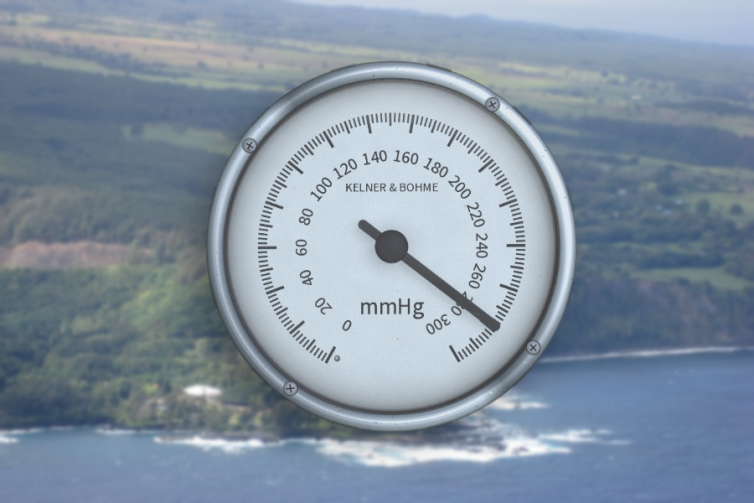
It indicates 278; mmHg
